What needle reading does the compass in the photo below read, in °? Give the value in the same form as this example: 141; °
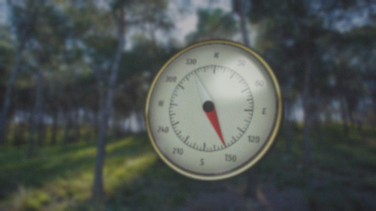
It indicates 150; °
